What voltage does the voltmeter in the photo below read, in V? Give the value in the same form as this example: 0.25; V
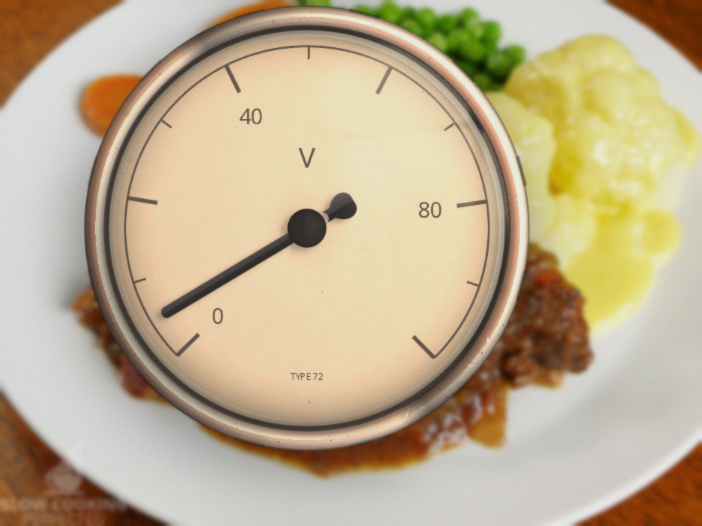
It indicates 5; V
